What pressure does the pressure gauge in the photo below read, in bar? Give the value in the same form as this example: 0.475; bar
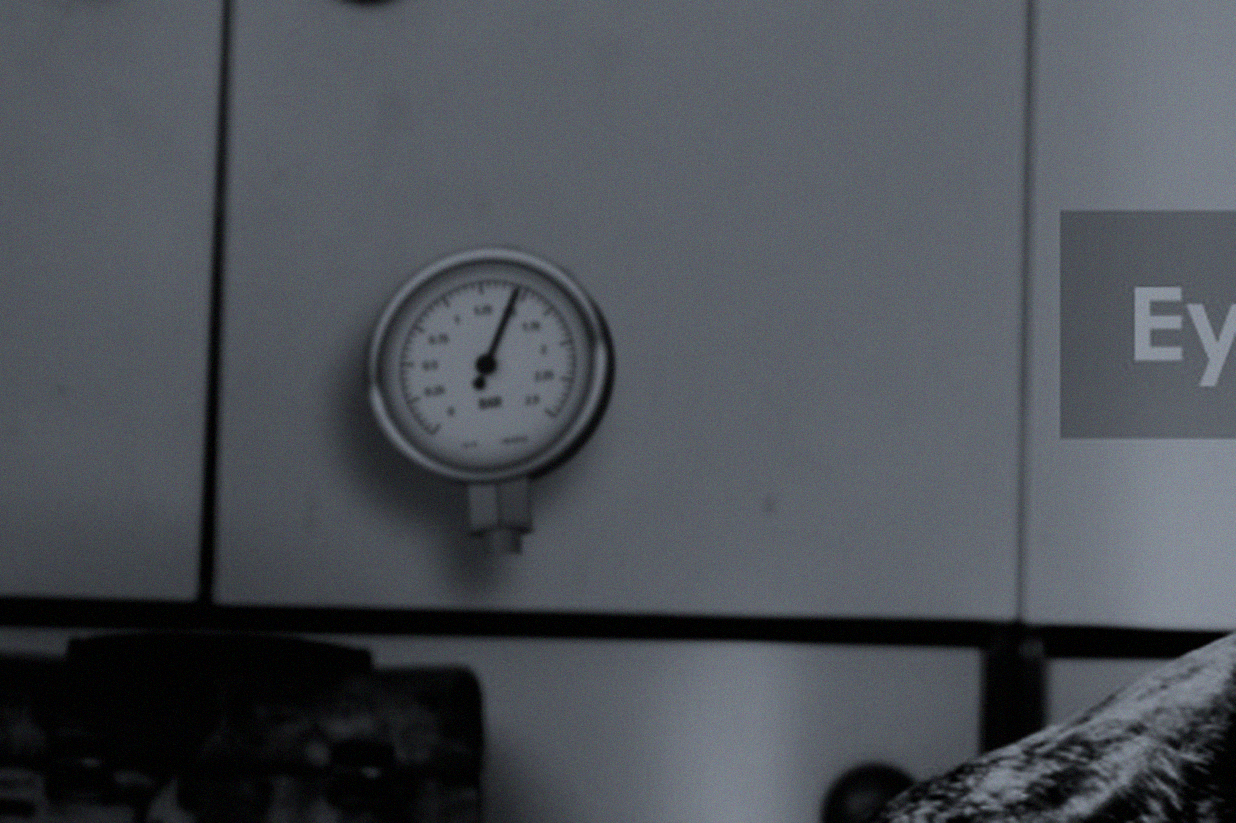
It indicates 1.5; bar
